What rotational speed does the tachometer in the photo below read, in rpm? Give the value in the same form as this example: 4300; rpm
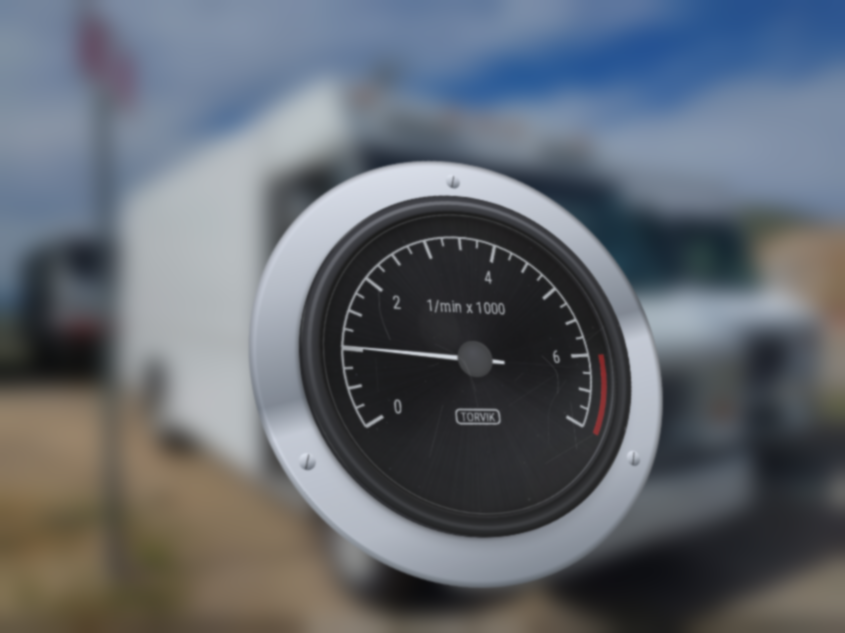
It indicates 1000; rpm
